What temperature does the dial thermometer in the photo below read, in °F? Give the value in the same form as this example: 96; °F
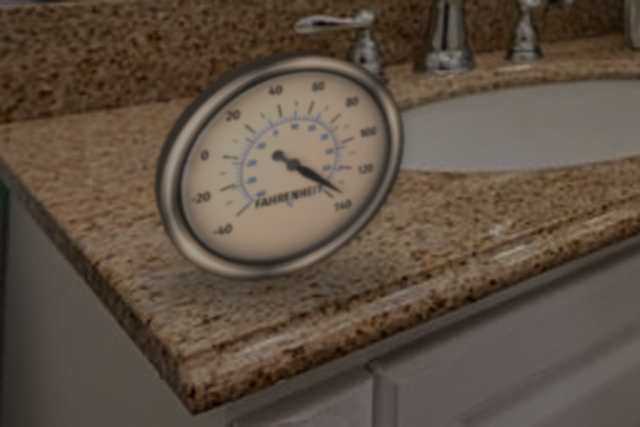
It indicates 135; °F
